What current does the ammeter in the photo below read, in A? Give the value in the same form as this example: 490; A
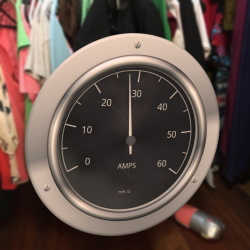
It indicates 27.5; A
